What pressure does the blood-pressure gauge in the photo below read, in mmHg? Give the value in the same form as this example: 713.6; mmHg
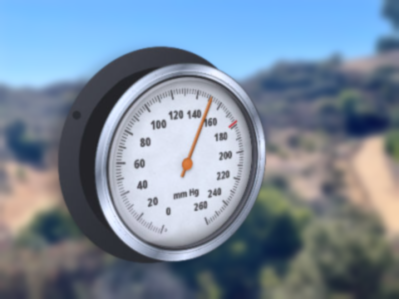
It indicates 150; mmHg
